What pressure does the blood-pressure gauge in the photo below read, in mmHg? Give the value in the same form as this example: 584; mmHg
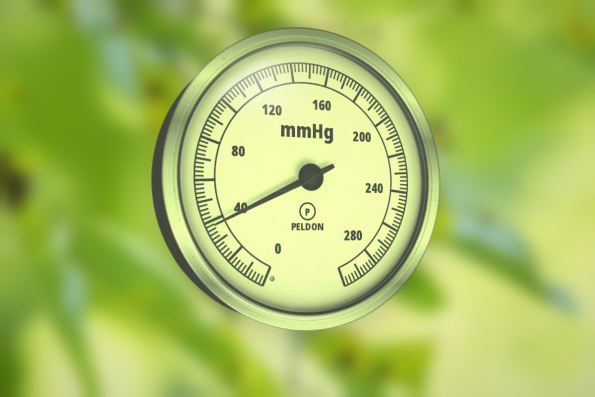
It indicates 38; mmHg
